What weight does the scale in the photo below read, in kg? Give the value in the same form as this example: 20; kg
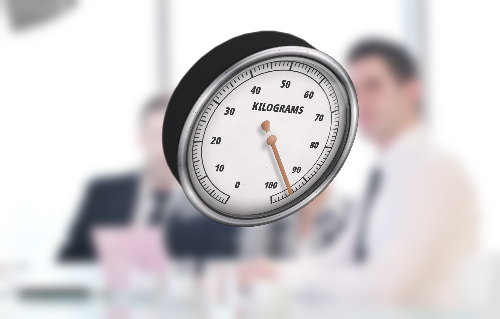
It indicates 95; kg
